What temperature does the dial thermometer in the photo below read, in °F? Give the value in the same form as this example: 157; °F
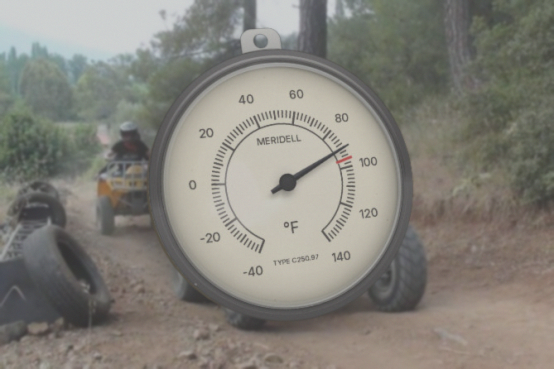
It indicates 90; °F
